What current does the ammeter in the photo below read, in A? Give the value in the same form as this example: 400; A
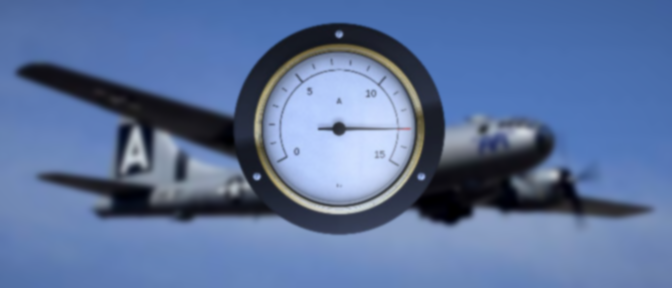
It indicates 13; A
